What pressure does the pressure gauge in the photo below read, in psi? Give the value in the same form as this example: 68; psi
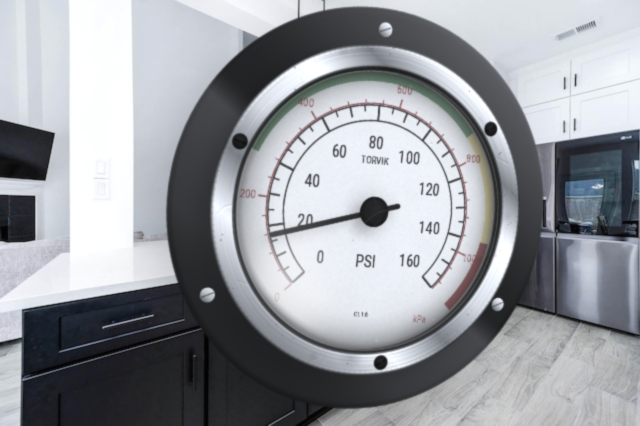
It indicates 17.5; psi
